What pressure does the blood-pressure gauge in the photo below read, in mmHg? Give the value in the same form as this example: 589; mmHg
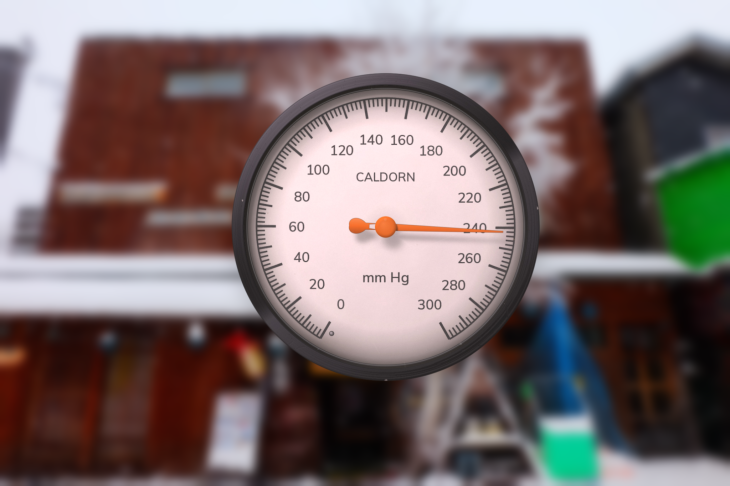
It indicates 242; mmHg
